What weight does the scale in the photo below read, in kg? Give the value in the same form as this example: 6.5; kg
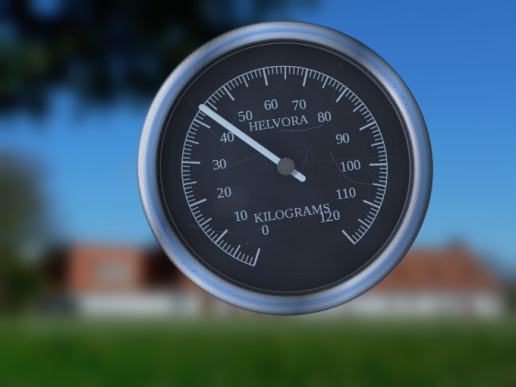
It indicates 43; kg
